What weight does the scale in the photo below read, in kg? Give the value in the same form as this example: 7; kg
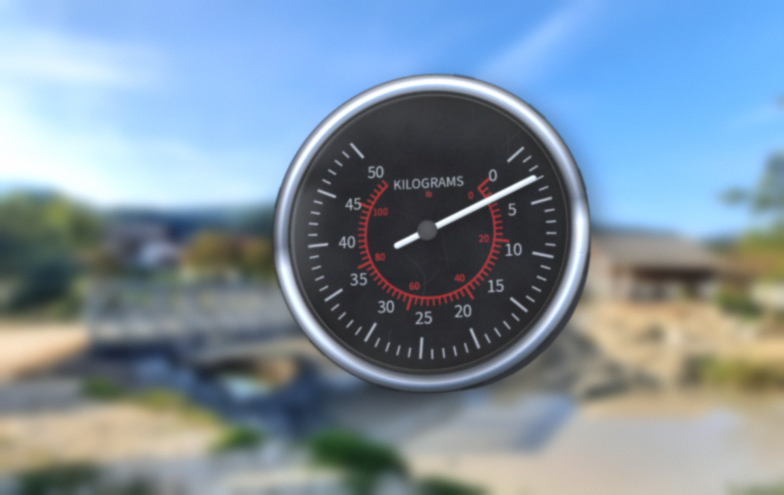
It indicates 3; kg
